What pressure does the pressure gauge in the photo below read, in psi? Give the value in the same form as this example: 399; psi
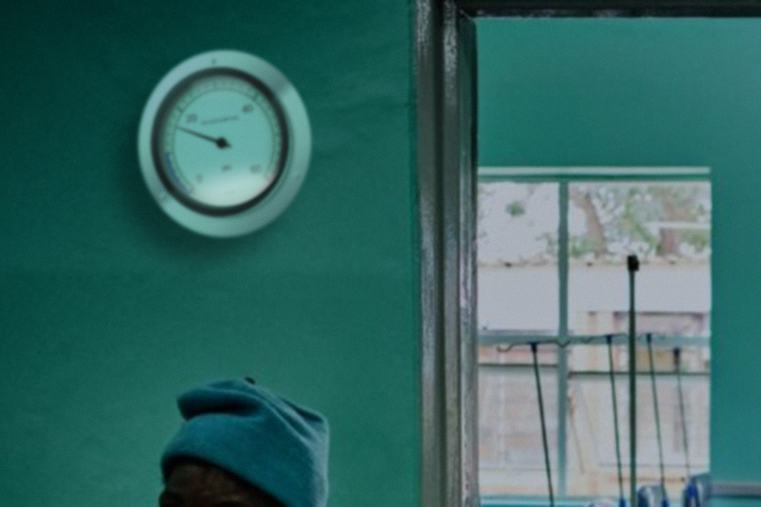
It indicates 16; psi
